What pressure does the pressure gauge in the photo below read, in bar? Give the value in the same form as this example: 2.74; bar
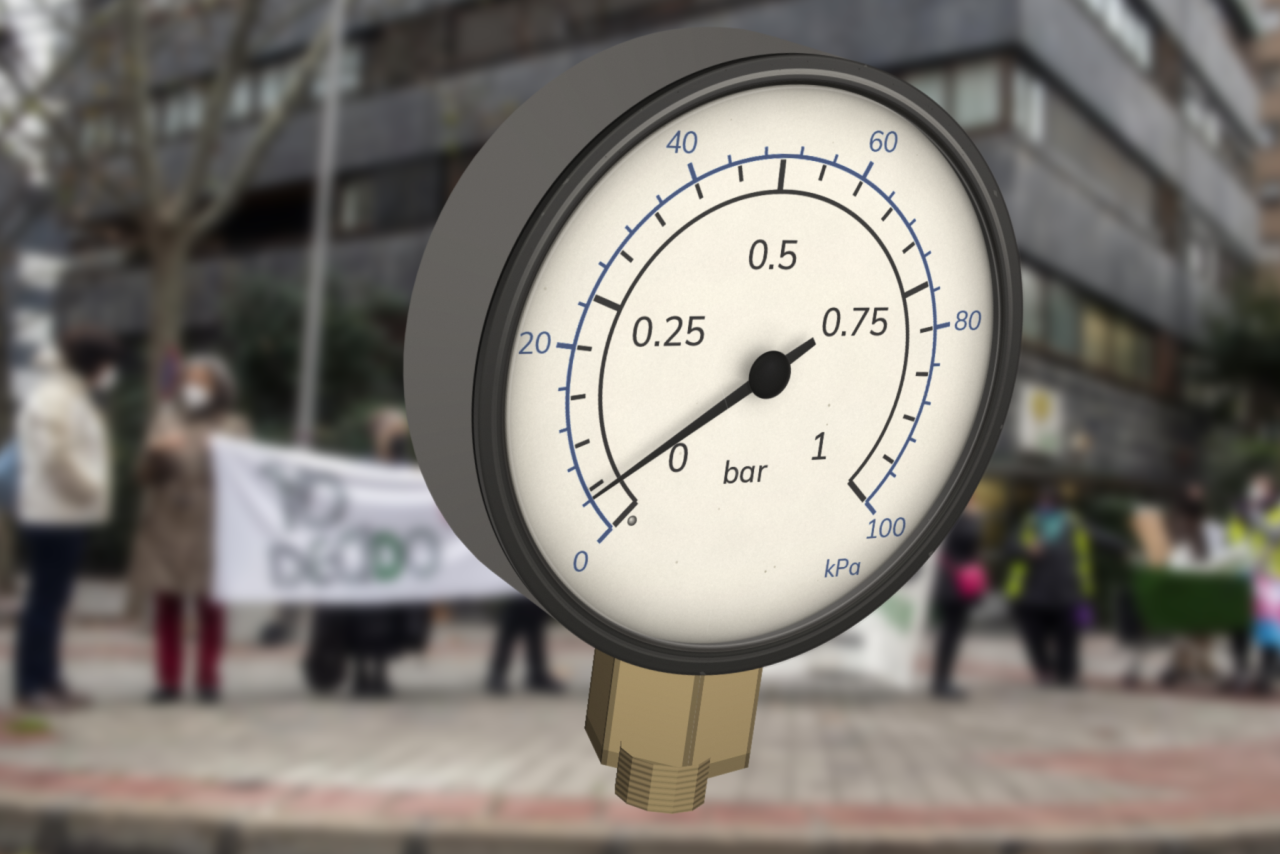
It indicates 0.05; bar
